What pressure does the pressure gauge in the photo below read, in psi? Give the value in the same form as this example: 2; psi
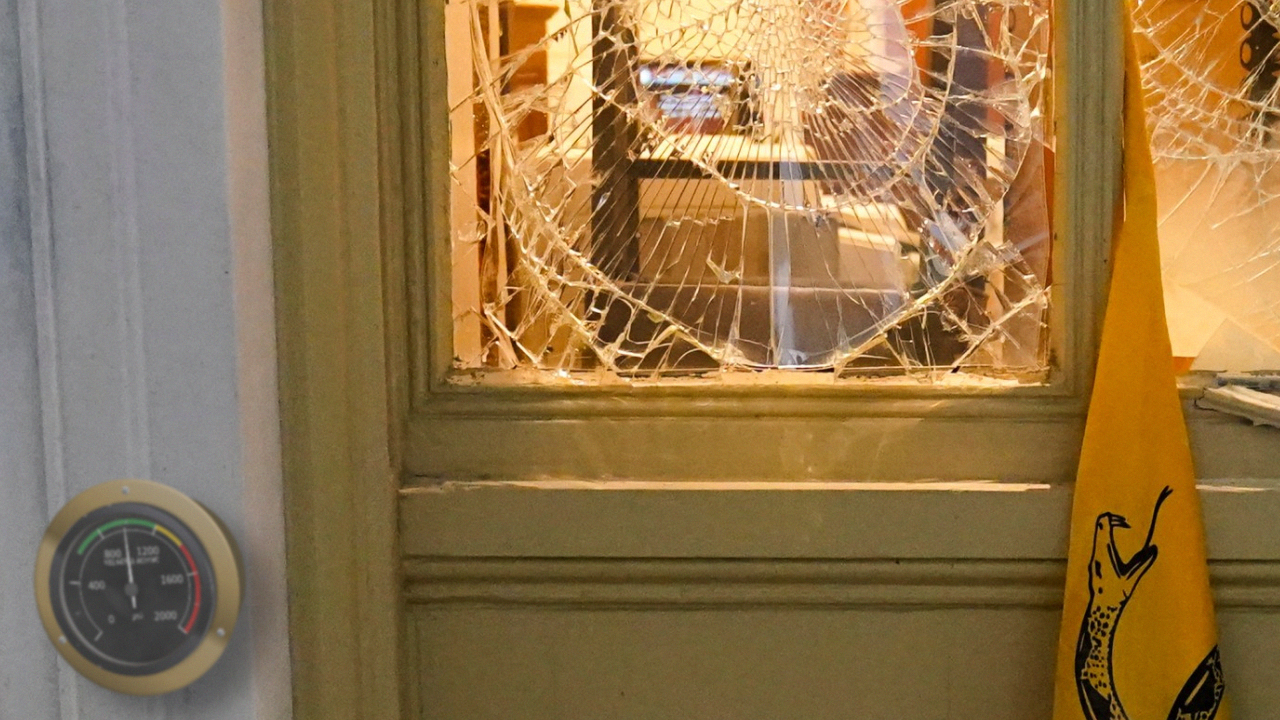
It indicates 1000; psi
